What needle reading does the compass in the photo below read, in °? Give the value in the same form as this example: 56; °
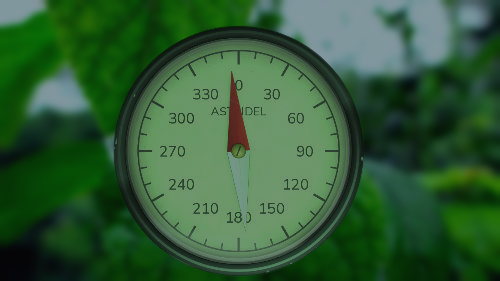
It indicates 355; °
